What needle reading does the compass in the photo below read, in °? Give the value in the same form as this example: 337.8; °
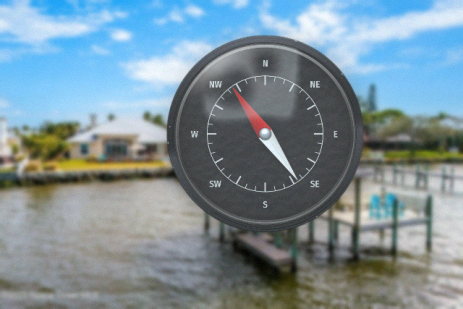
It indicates 325; °
